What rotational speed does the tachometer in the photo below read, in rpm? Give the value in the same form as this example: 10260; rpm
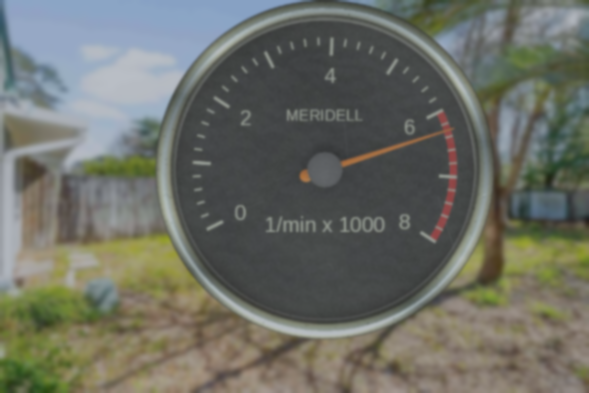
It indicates 6300; rpm
